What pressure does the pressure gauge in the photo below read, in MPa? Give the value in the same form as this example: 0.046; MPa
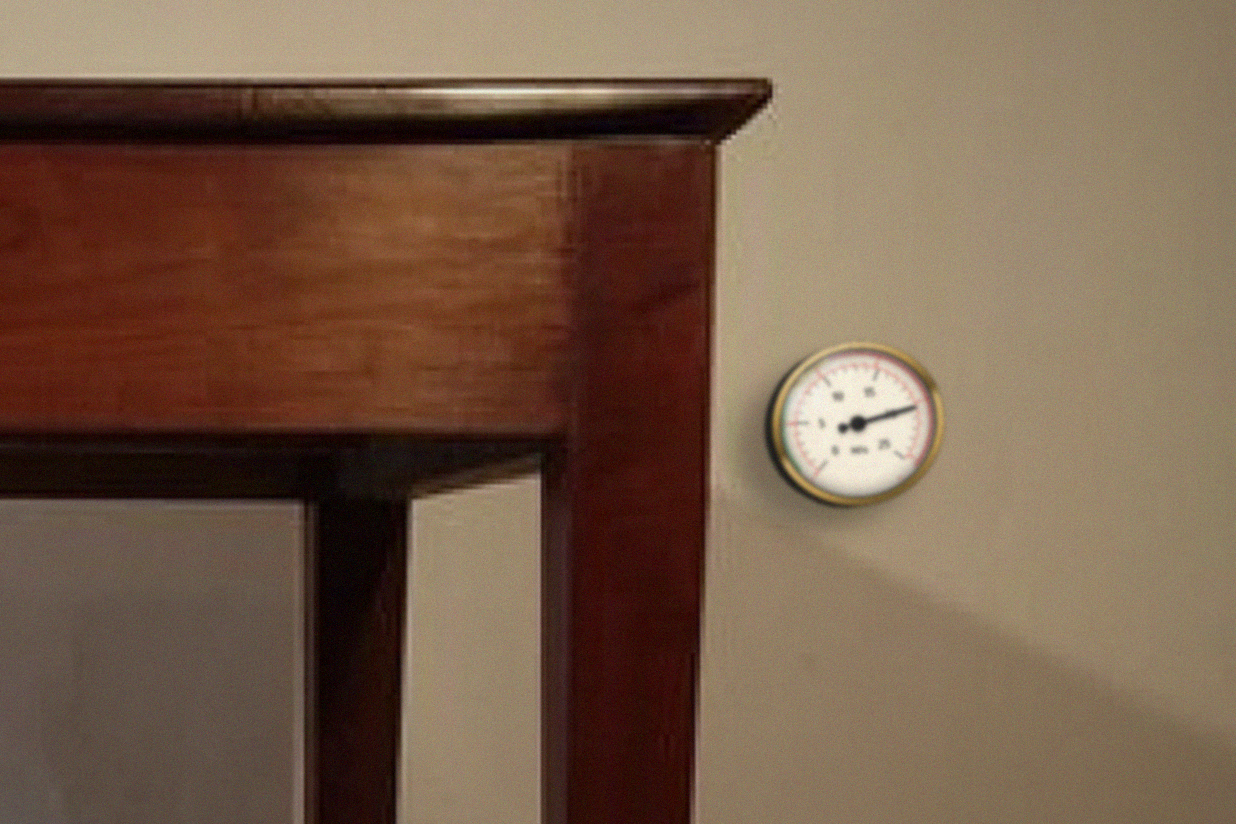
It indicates 20; MPa
